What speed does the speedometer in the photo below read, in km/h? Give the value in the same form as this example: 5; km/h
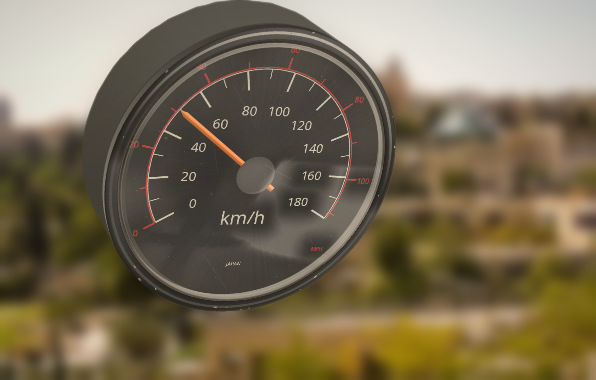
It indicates 50; km/h
